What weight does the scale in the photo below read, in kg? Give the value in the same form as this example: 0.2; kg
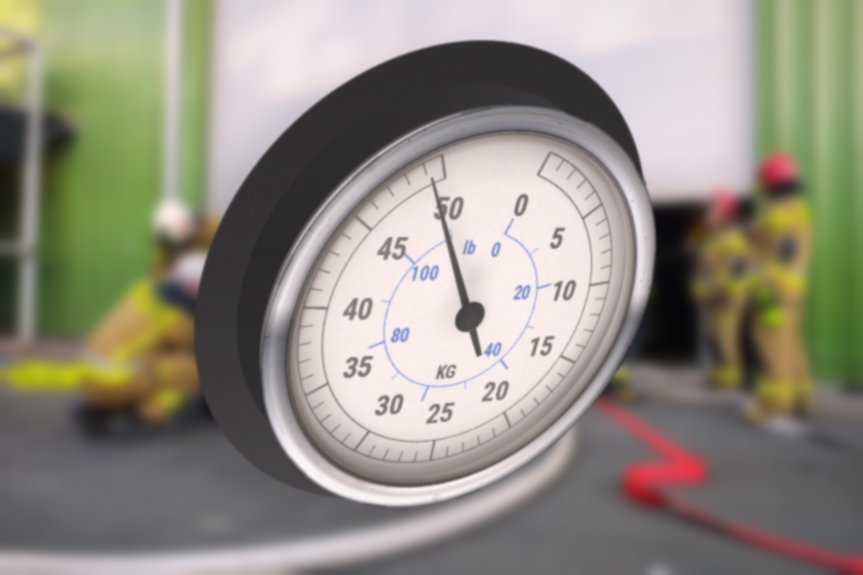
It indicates 49; kg
